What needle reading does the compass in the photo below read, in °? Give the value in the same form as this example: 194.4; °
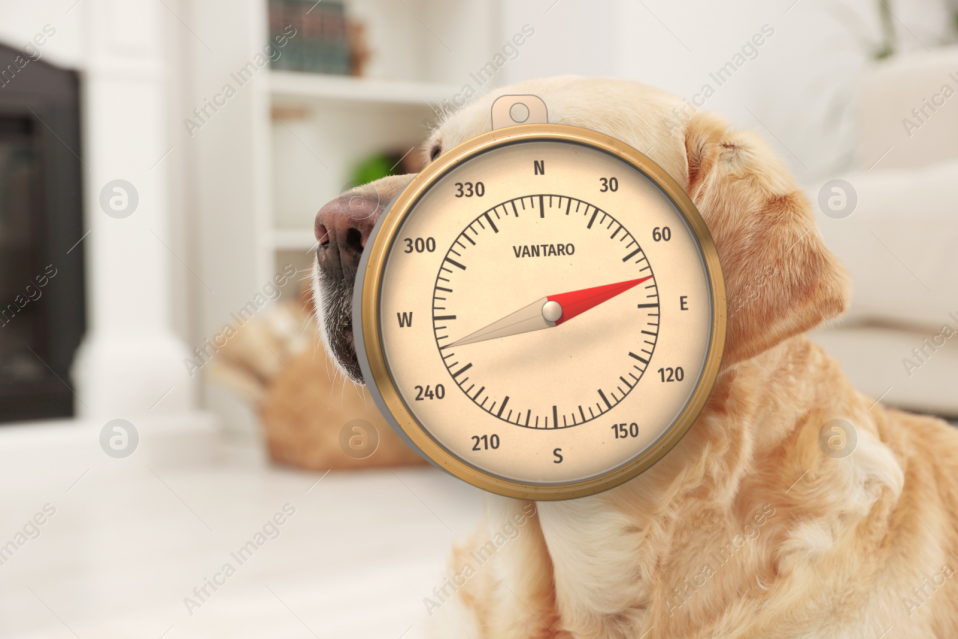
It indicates 75; °
